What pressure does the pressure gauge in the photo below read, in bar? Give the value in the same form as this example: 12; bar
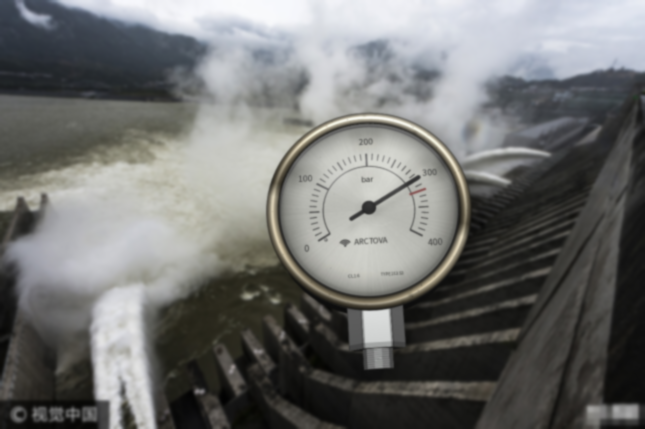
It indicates 300; bar
